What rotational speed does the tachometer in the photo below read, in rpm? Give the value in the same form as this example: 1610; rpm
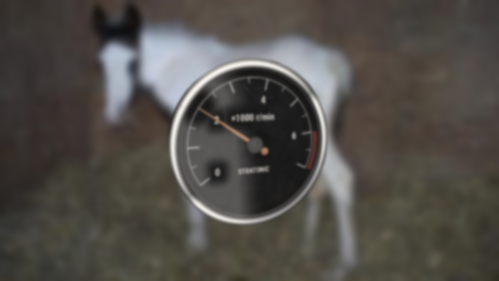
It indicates 2000; rpm
